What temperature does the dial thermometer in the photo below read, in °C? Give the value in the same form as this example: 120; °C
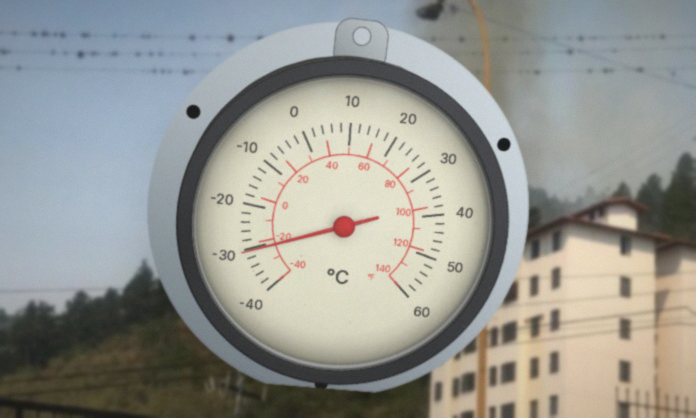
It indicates -30; °C
